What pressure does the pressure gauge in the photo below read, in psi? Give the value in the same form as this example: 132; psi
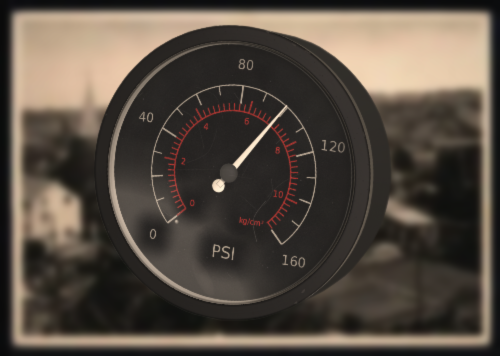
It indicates 100; psi
